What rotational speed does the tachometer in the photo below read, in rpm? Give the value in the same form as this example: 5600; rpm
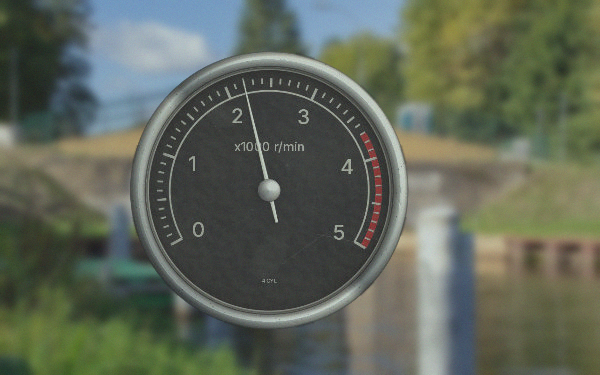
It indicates 2200; rpm
